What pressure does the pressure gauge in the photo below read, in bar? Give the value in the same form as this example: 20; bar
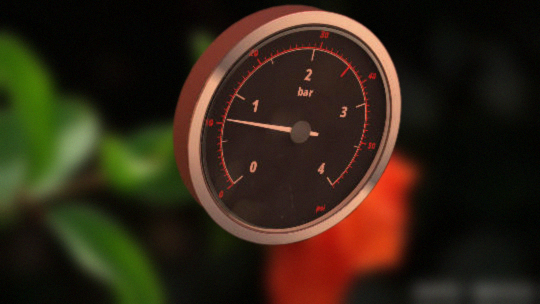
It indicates 0.75; bar
